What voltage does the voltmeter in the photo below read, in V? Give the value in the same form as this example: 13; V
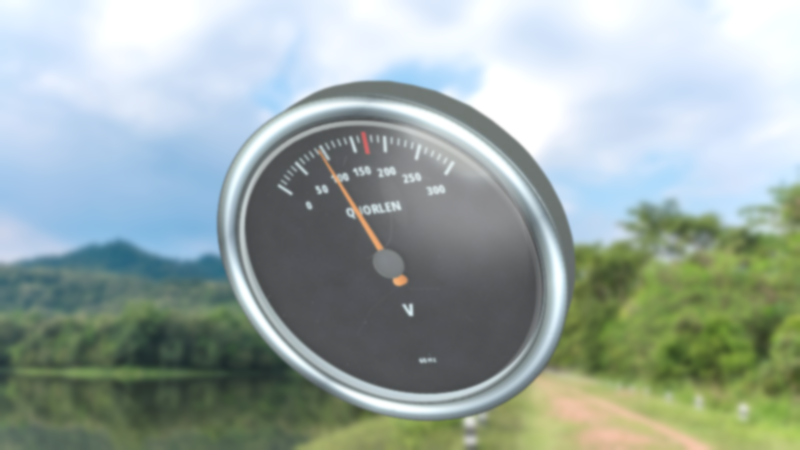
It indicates 100; V
